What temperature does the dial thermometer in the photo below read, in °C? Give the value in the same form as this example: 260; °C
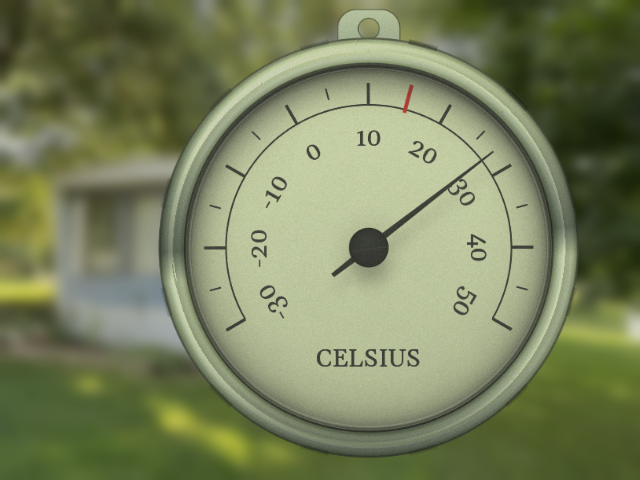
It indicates 27.5; °C
